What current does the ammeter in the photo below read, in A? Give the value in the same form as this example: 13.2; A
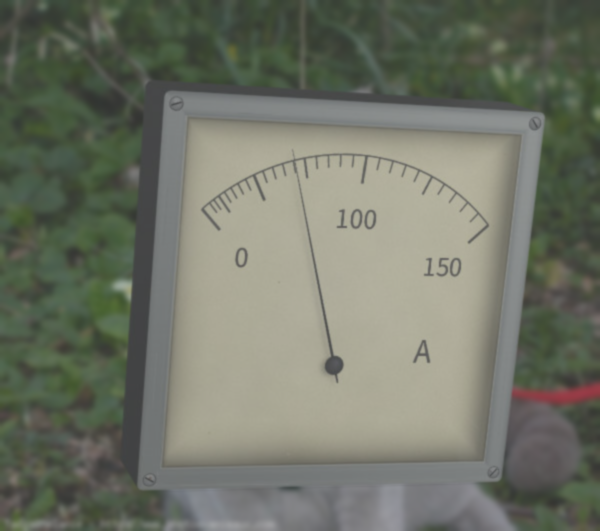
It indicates 70; A
